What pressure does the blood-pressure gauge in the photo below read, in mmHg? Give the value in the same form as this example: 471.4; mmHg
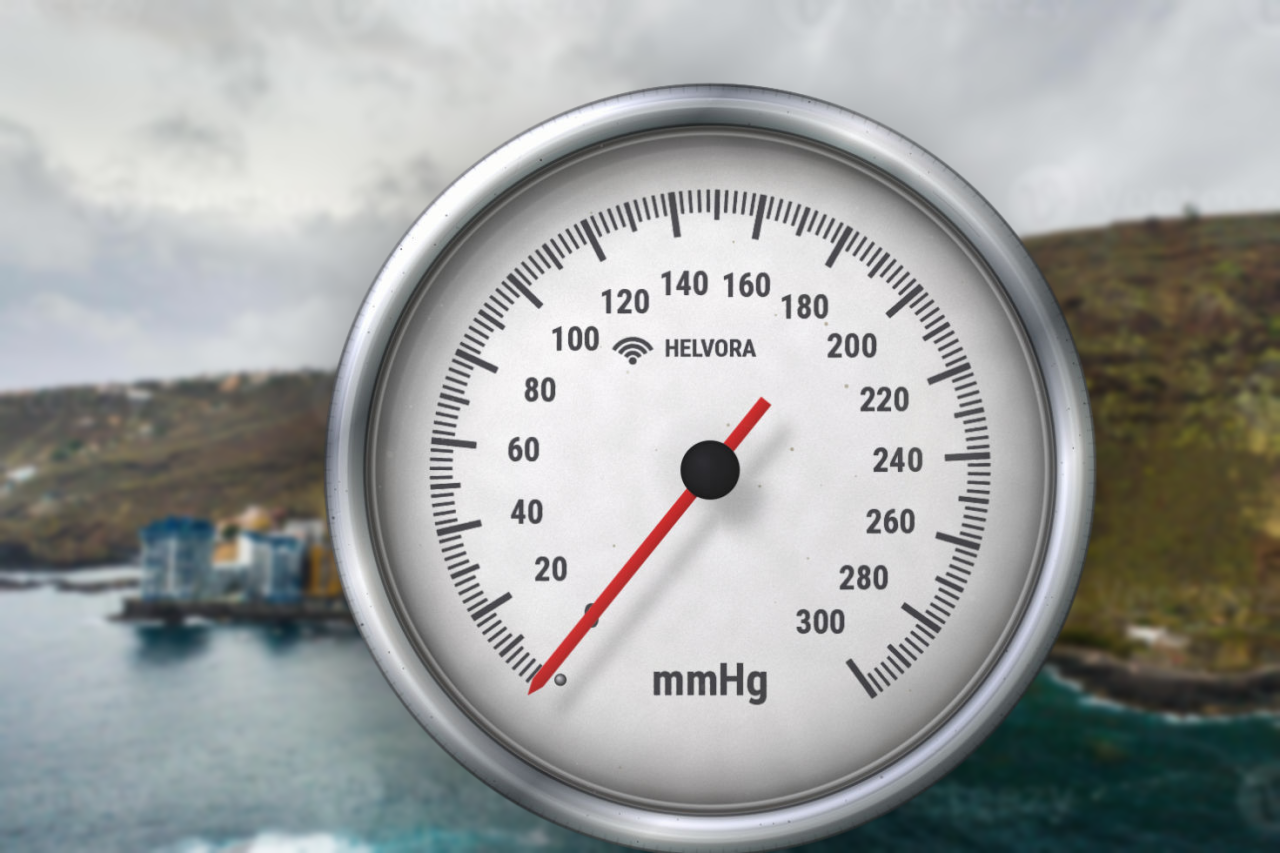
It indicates 0; mmHg
